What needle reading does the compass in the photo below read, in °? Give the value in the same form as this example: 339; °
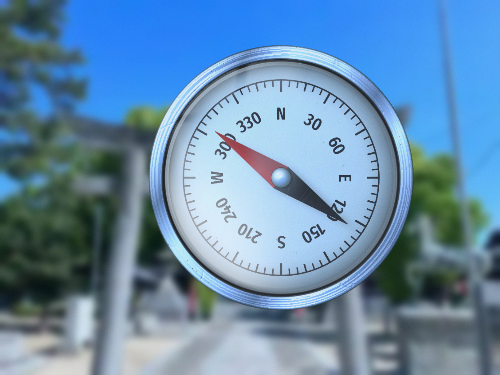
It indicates 305; °
